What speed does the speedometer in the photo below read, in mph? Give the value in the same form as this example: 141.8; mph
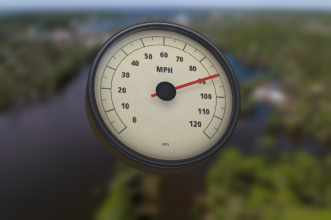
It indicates 90; mph
